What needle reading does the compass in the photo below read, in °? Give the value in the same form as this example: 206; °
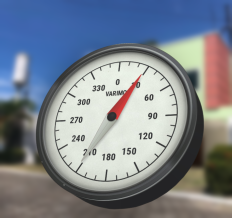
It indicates 30; °
